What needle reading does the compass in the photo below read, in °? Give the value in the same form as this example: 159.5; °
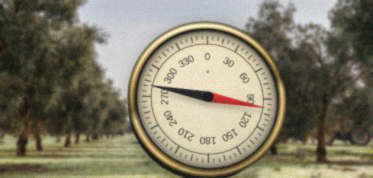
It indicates 100; °
